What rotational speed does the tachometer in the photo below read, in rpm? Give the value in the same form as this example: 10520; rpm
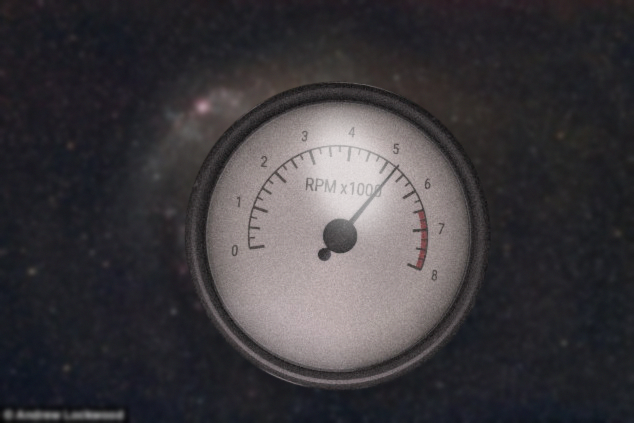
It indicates 5250; rpm
